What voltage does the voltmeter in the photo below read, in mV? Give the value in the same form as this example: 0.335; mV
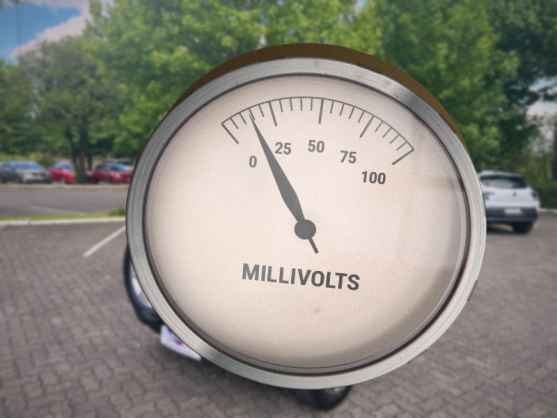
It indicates 15; mV
